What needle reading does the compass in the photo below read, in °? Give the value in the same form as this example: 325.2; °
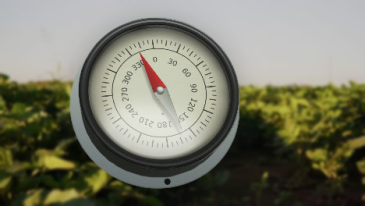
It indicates 340; °
